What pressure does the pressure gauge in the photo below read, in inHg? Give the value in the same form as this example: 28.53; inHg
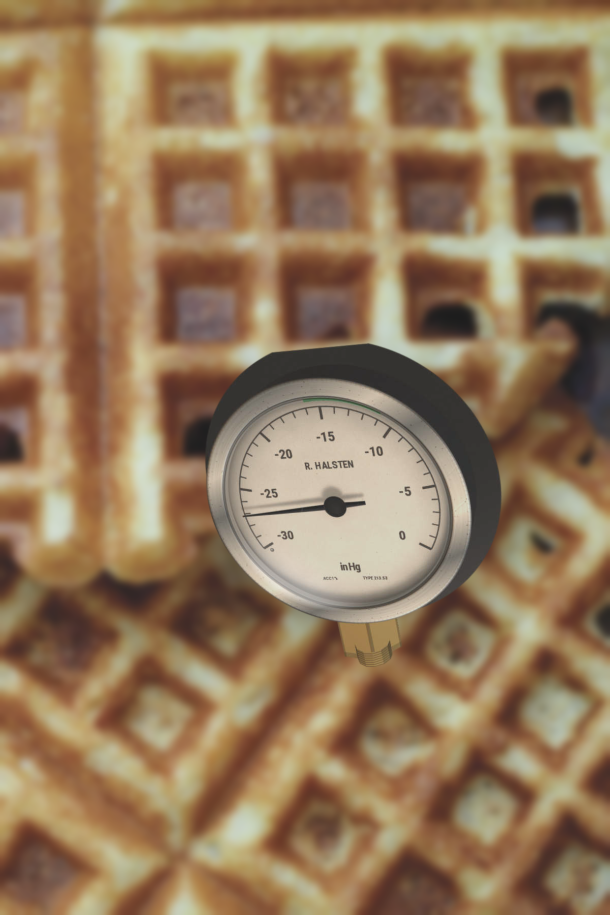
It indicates -27; inHg
